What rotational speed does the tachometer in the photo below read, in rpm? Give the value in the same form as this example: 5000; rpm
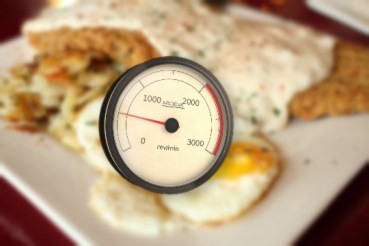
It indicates 500; rpm
